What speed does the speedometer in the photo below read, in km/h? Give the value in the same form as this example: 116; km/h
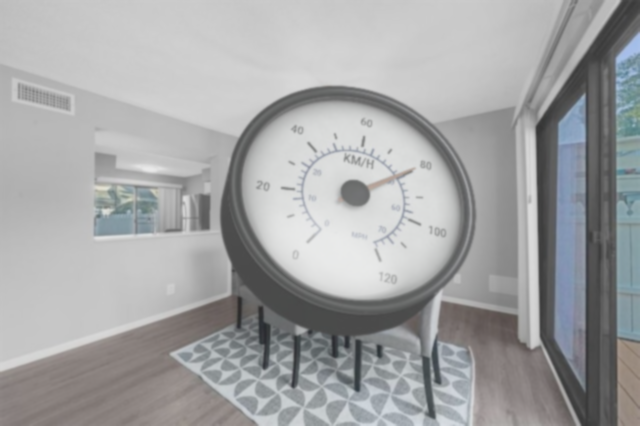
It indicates 80; km/h
